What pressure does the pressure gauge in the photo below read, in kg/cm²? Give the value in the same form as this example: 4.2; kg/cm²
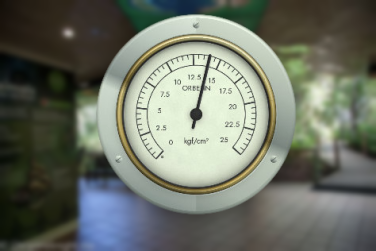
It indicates 14; kg/cm²
